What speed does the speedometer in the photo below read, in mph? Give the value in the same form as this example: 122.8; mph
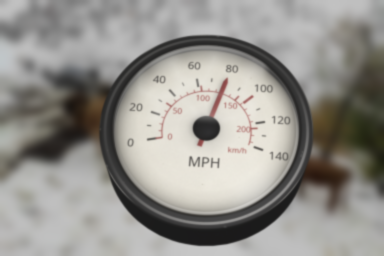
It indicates 80; mph
